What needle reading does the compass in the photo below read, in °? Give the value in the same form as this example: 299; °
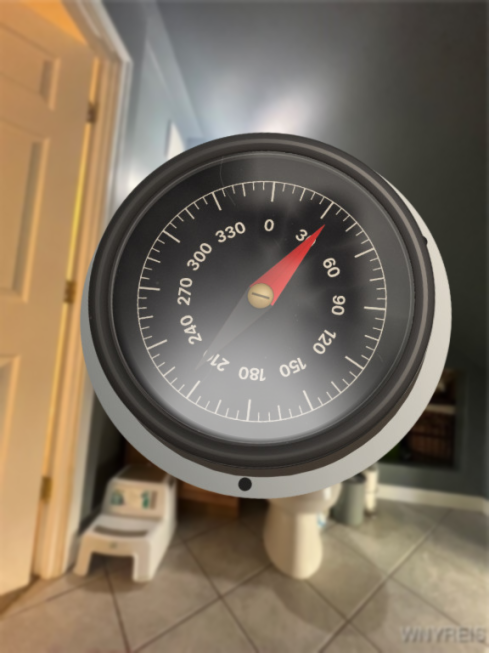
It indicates 35; °
